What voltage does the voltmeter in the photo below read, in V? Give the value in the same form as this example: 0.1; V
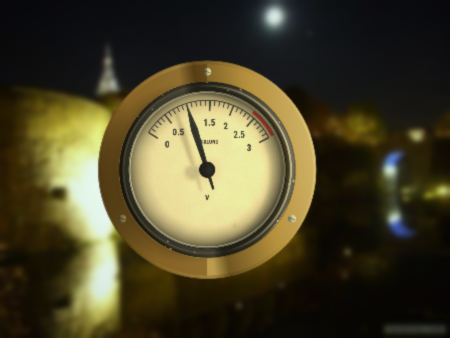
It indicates 1; V
